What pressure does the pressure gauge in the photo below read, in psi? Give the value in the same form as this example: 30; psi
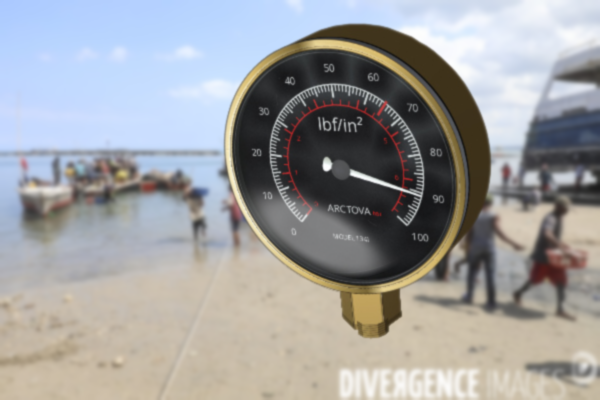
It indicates 90; psi
